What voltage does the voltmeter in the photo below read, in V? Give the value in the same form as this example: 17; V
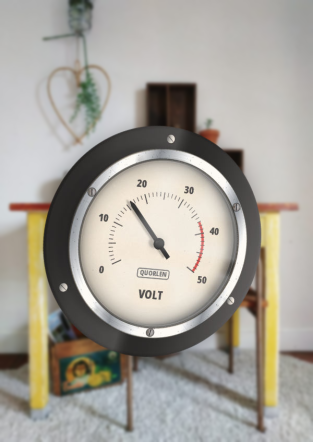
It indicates 16; V
